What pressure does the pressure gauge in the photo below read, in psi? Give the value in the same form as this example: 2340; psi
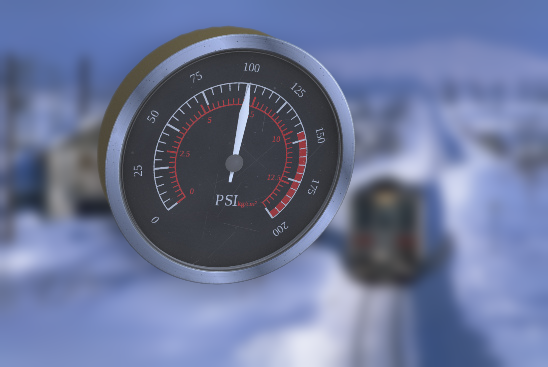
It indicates 100; psi
